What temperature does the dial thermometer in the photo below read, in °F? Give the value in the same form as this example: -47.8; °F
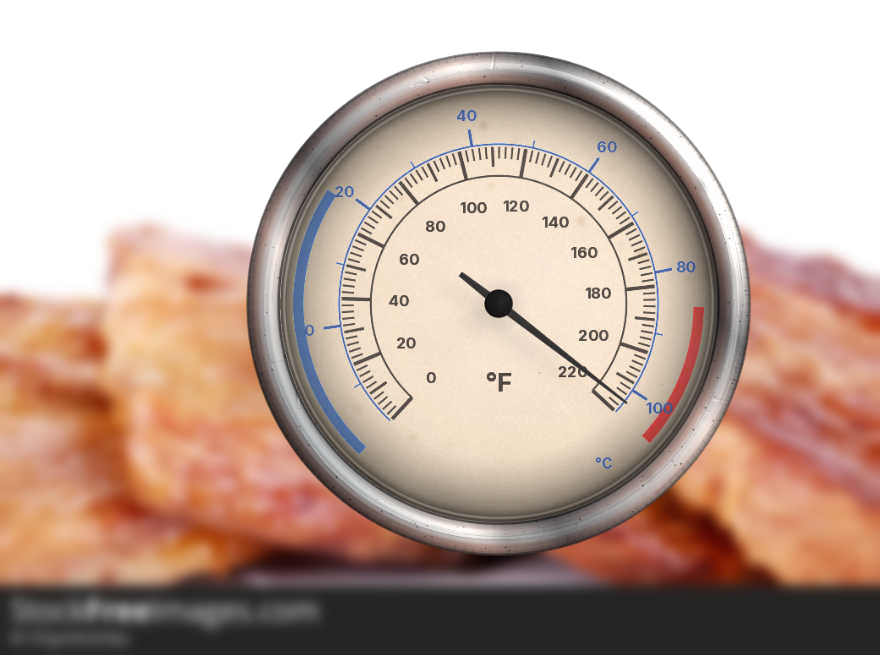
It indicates 216; °F
